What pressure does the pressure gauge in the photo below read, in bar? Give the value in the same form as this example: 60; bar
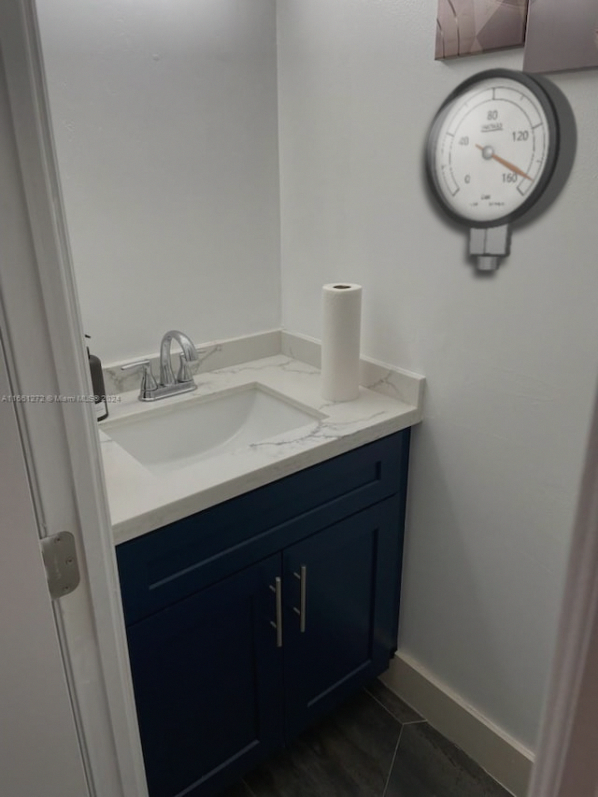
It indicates 150; bar
